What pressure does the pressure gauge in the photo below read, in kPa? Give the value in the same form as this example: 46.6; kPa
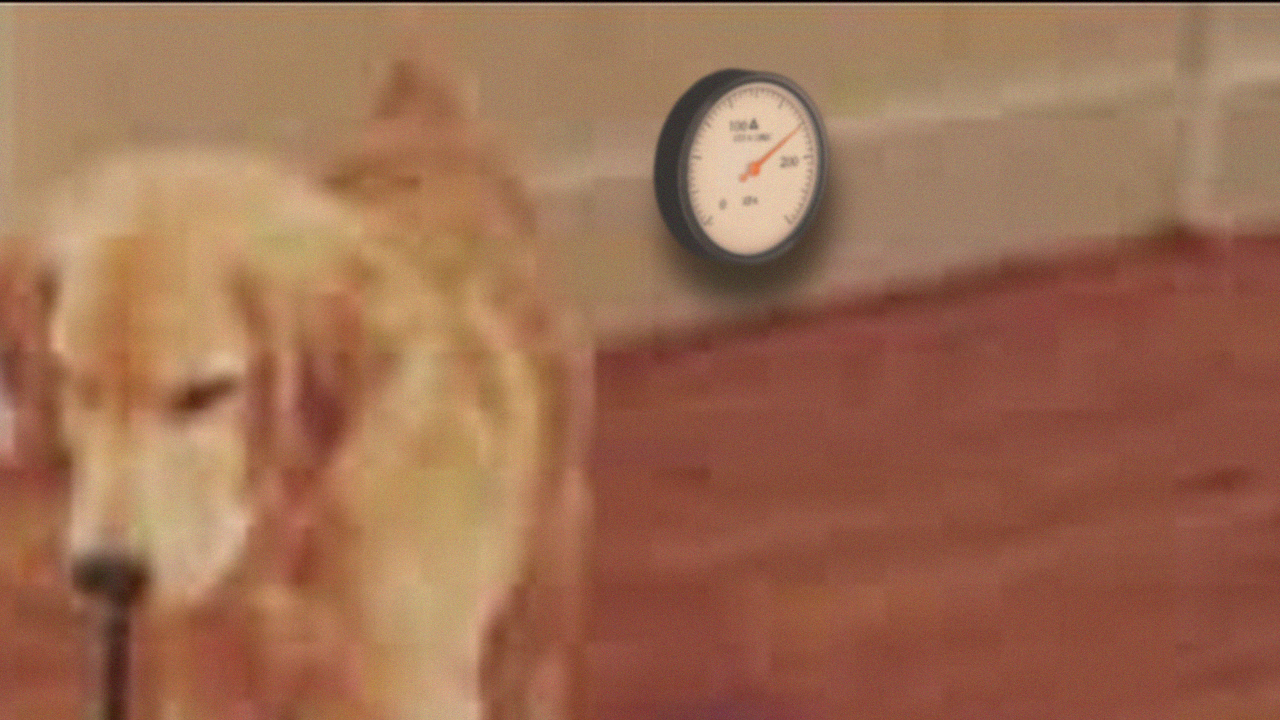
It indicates 175; kPa
